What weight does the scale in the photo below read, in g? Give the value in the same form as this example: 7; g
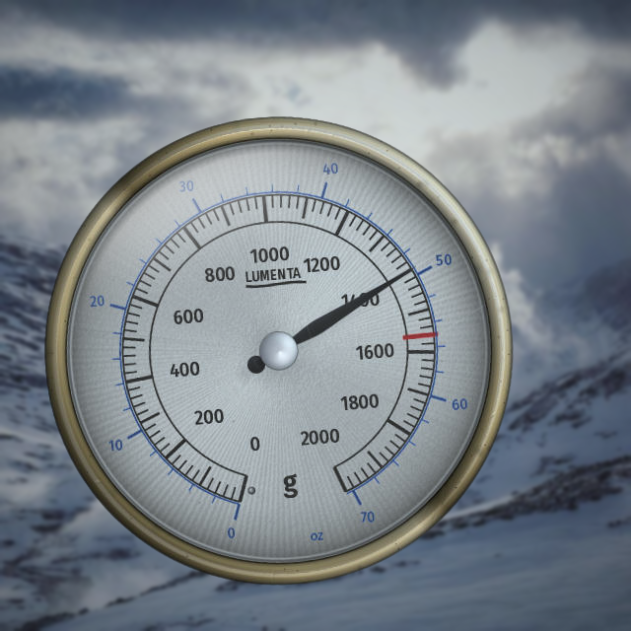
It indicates 1400; g
